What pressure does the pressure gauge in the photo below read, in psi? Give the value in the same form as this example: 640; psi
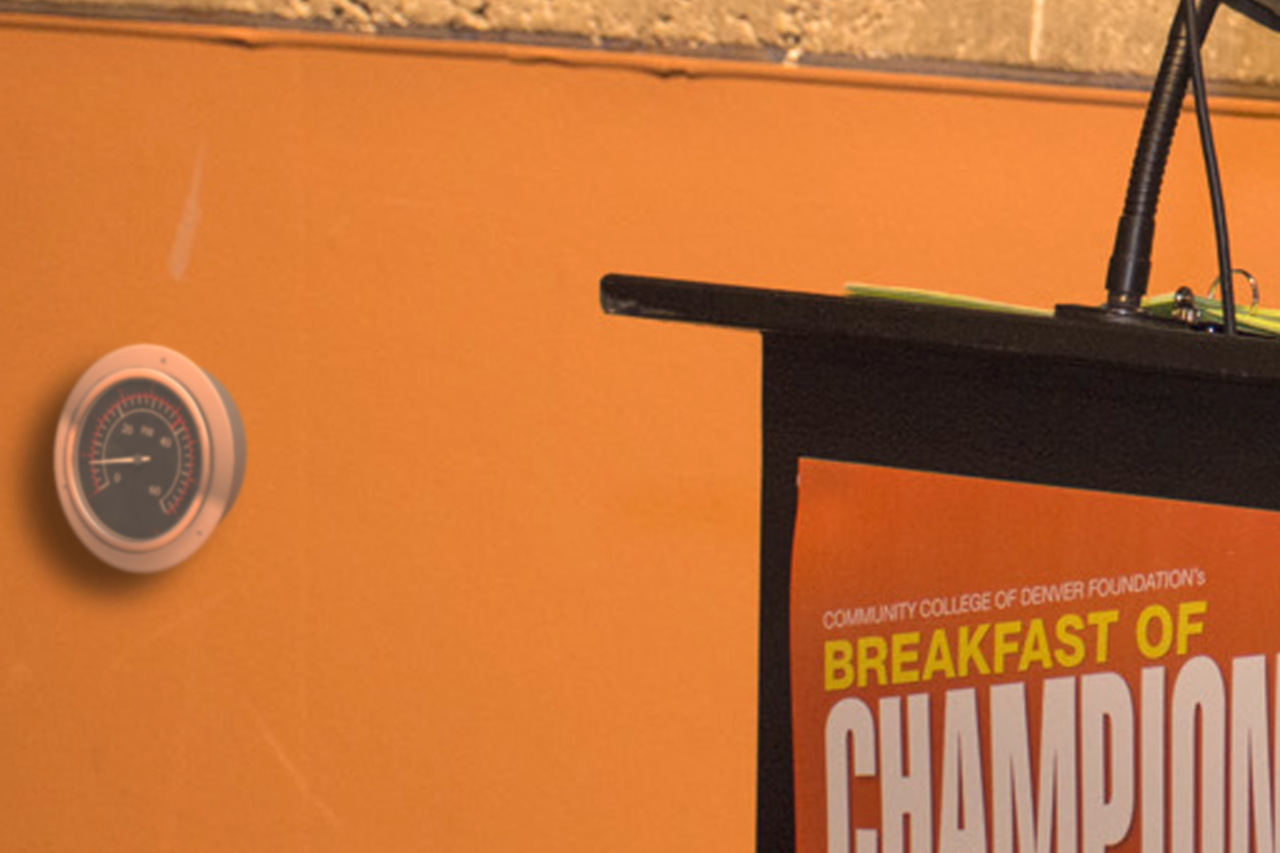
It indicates 6; psi
